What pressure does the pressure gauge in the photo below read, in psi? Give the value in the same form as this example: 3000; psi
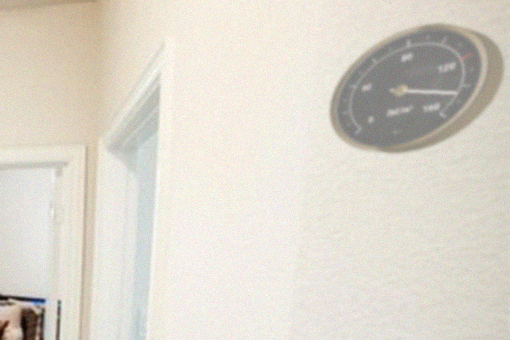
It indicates 145; psi
